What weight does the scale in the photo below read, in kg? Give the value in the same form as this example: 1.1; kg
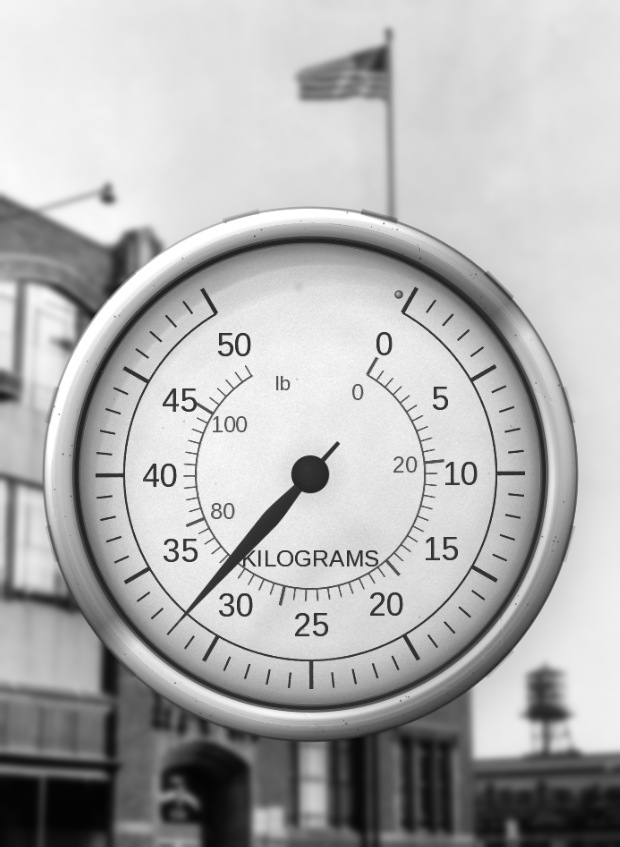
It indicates 32; kg
